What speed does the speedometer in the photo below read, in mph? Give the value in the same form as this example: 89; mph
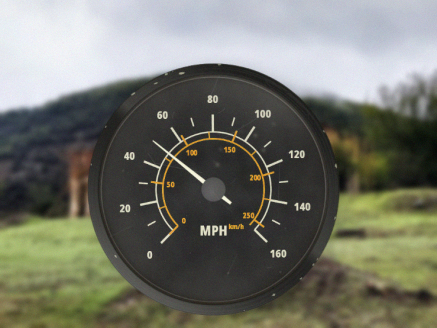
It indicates 50; mph
